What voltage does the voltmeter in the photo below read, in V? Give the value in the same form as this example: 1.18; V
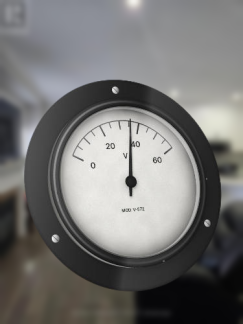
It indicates 35; V
